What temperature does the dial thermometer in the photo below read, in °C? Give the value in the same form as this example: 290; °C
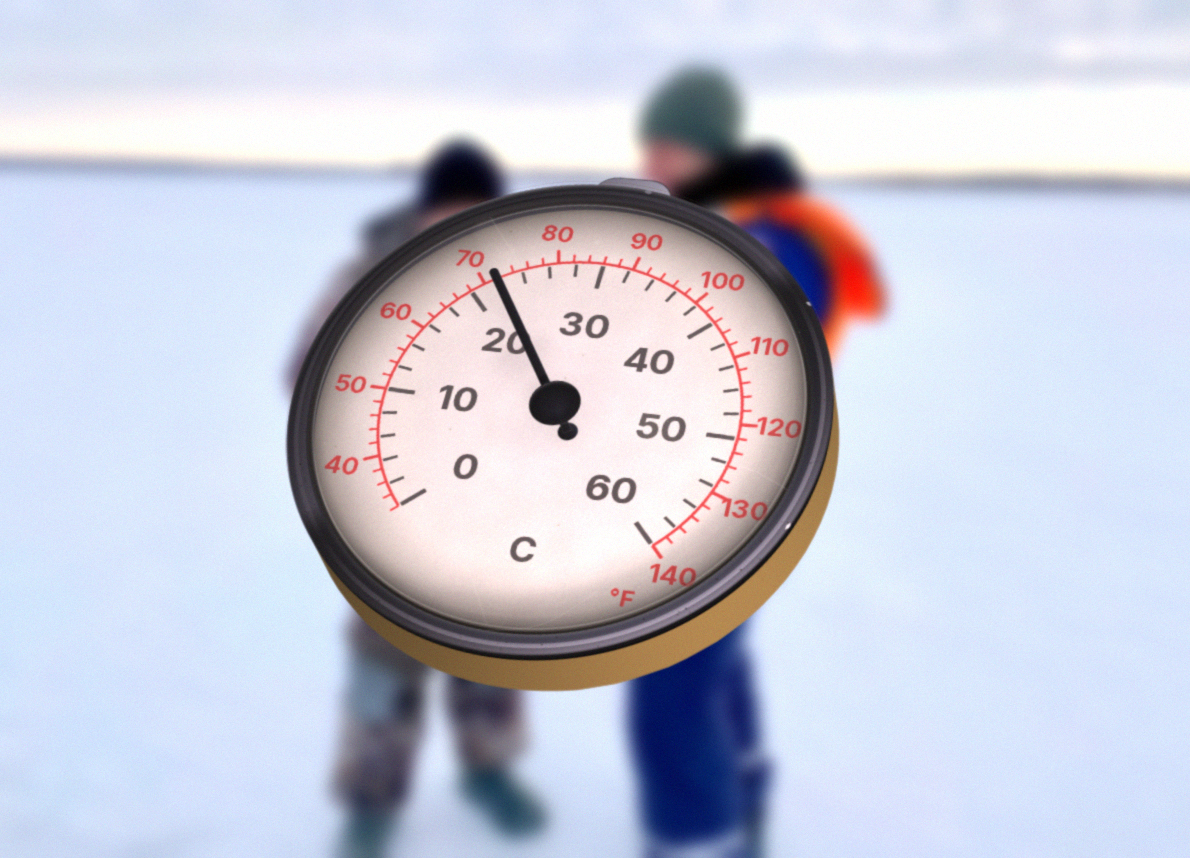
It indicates 22; °C
